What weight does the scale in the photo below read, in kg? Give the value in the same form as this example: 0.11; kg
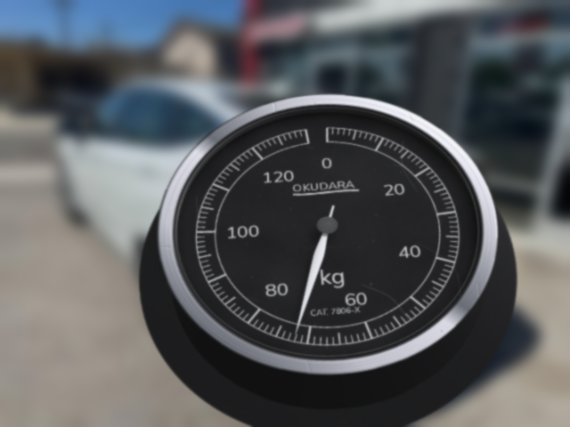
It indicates 72; kg
